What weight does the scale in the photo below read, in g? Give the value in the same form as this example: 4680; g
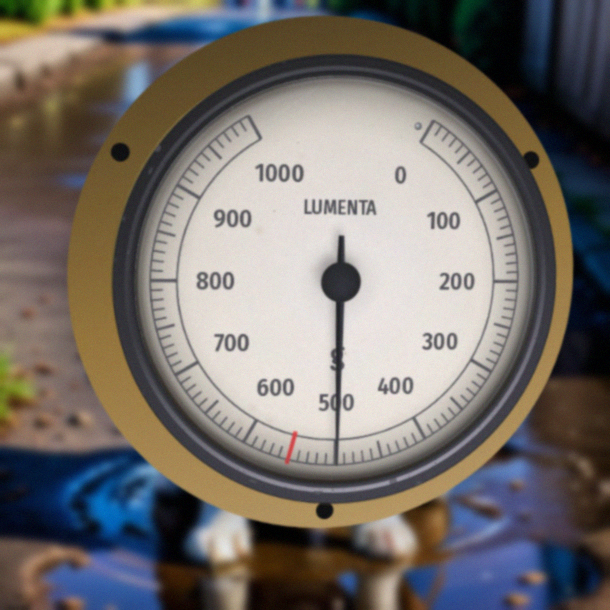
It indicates 500; g
